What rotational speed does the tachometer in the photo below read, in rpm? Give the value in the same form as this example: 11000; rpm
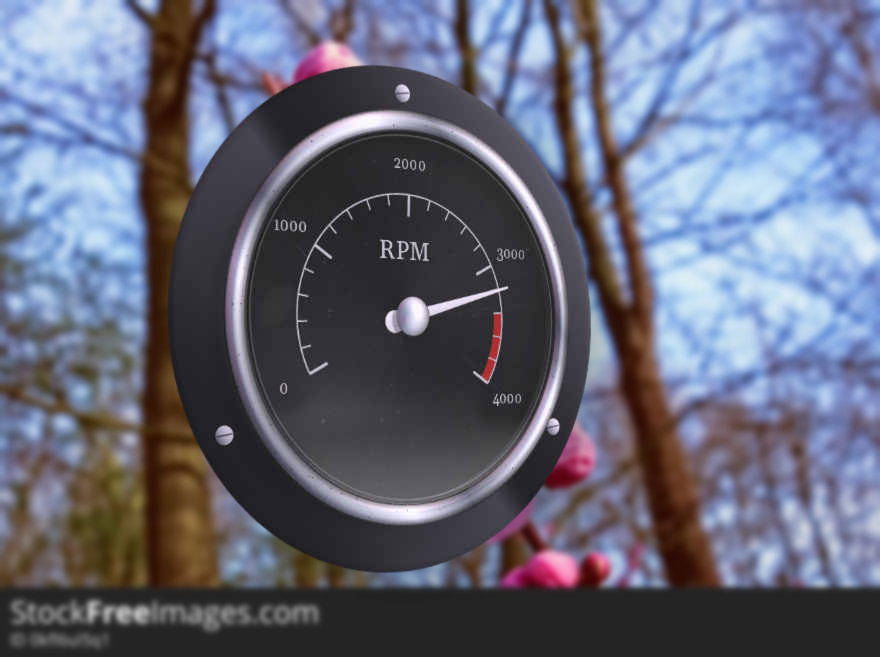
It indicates 3200; rpm
